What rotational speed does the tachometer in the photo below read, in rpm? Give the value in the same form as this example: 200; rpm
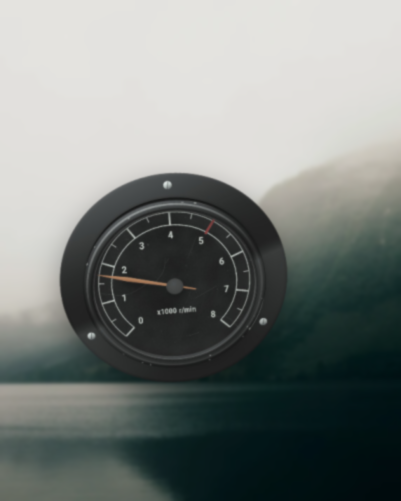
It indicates 1750; rpm
